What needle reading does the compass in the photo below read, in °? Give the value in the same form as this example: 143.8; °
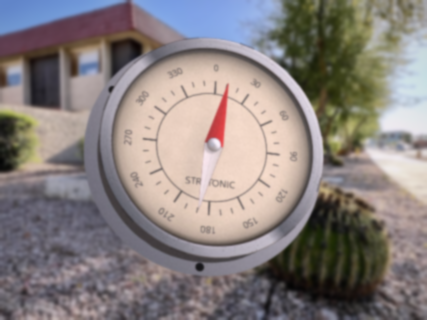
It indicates 10; °
